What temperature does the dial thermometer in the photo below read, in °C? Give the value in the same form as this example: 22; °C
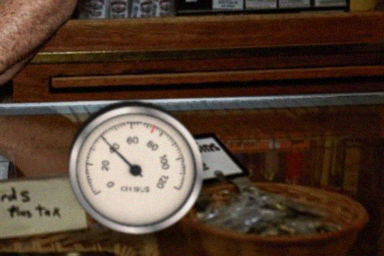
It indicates 40; °C
